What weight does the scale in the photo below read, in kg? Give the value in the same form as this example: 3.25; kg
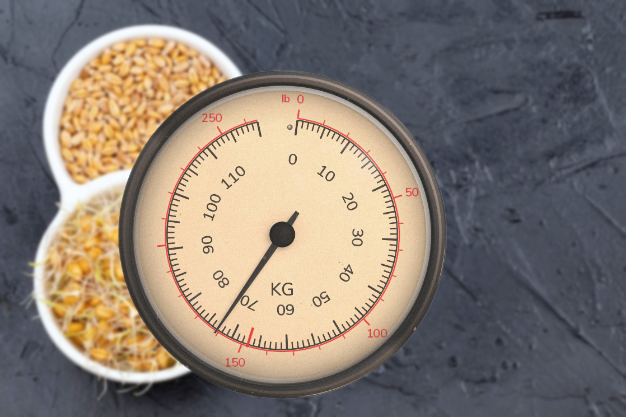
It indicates 73; kg
